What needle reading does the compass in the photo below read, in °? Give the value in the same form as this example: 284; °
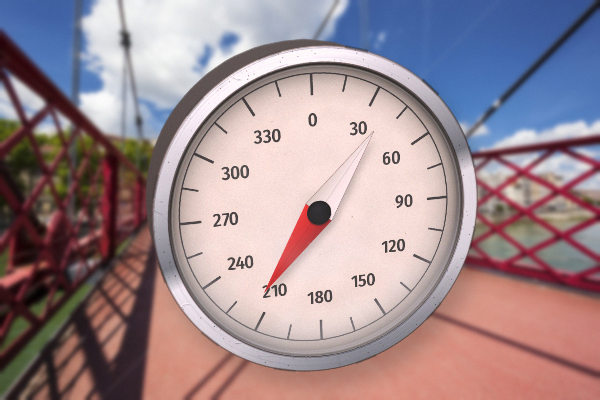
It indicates 217.5; °
